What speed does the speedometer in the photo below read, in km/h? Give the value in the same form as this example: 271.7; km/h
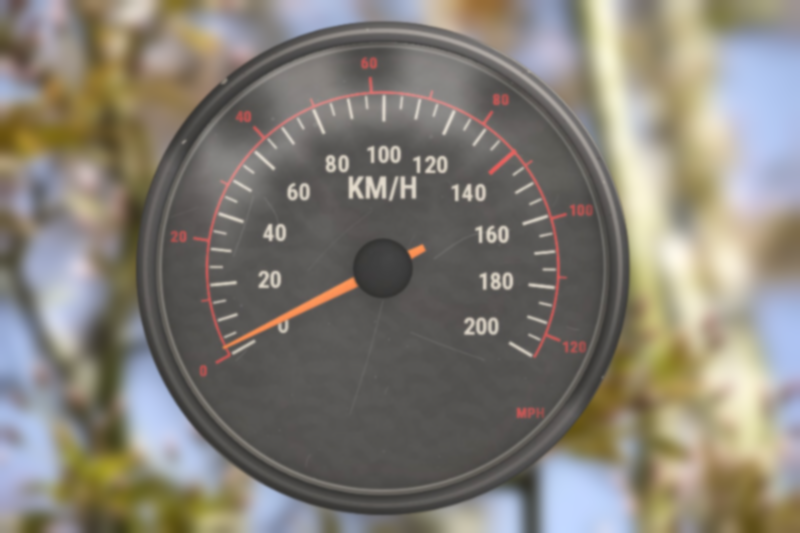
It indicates 2.5; km/h
